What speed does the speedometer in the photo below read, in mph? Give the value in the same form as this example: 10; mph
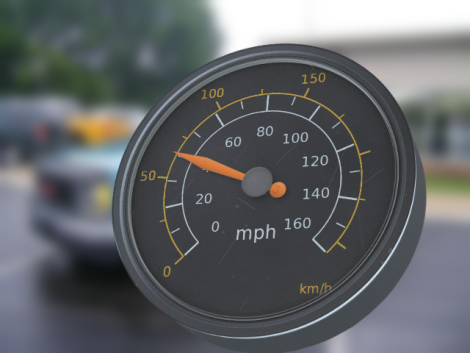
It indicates 40; mph
